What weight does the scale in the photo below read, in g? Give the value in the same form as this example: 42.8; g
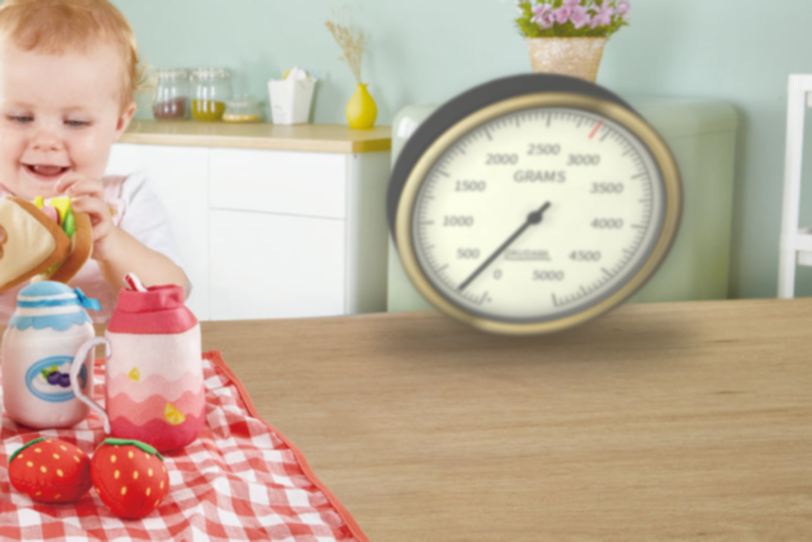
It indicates 250; g
